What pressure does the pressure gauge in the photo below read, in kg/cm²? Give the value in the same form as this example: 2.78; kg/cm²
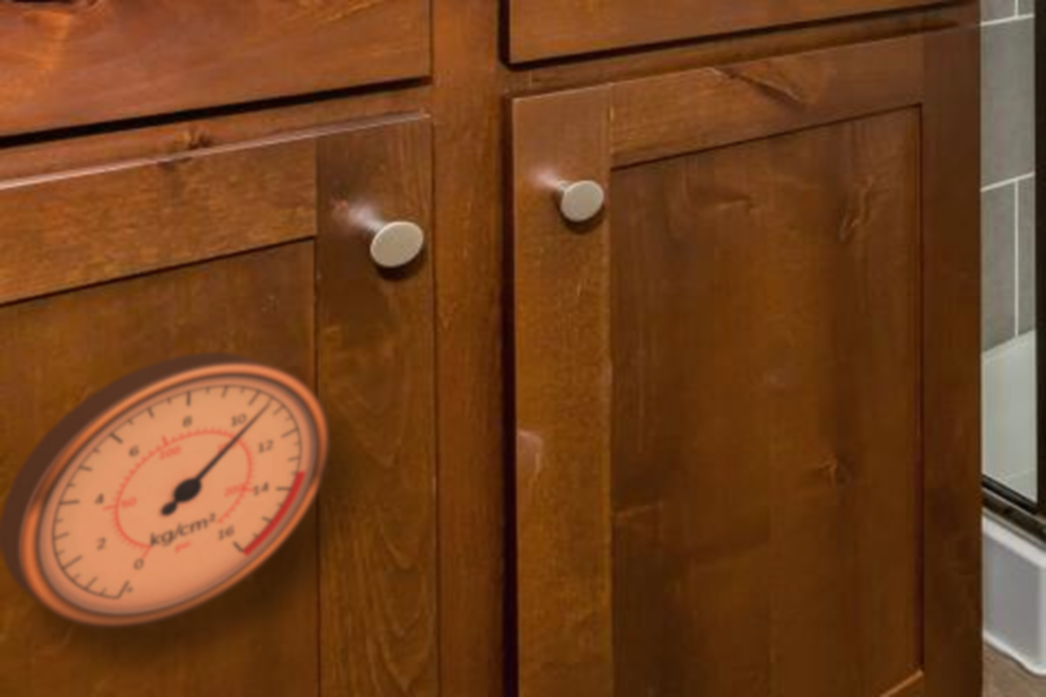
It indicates 10.5; kg/cm²
